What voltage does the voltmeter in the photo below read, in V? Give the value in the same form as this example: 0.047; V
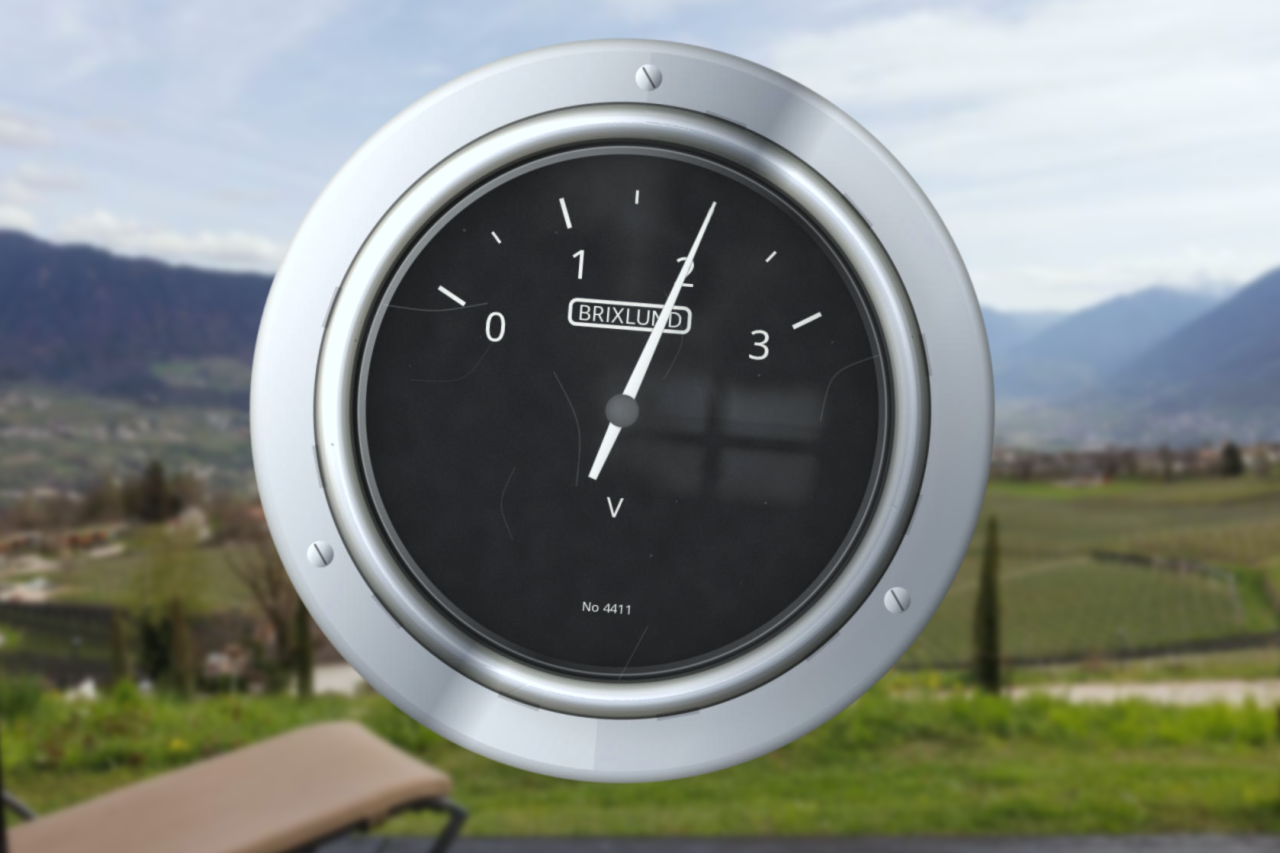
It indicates 2; V
